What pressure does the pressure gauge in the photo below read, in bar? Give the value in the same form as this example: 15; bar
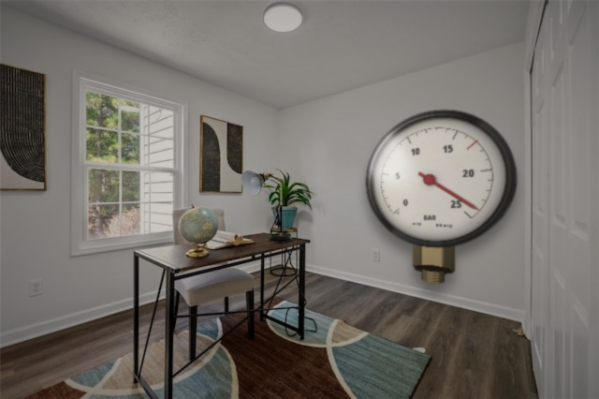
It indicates 24; bar
